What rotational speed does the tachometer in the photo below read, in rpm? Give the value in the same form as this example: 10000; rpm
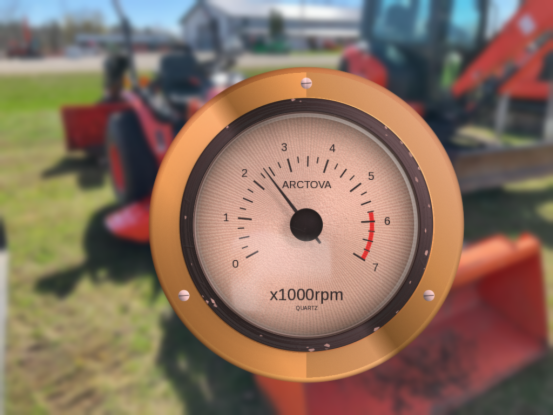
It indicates 2375; rpm
